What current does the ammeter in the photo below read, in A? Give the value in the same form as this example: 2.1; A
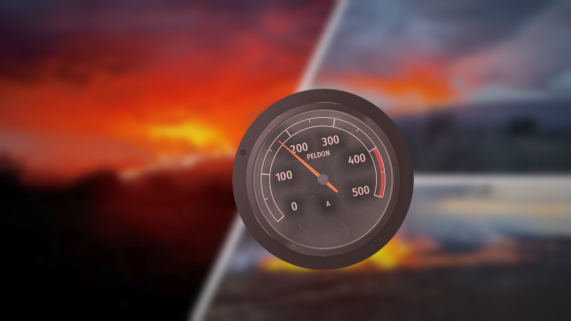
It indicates 175; A
